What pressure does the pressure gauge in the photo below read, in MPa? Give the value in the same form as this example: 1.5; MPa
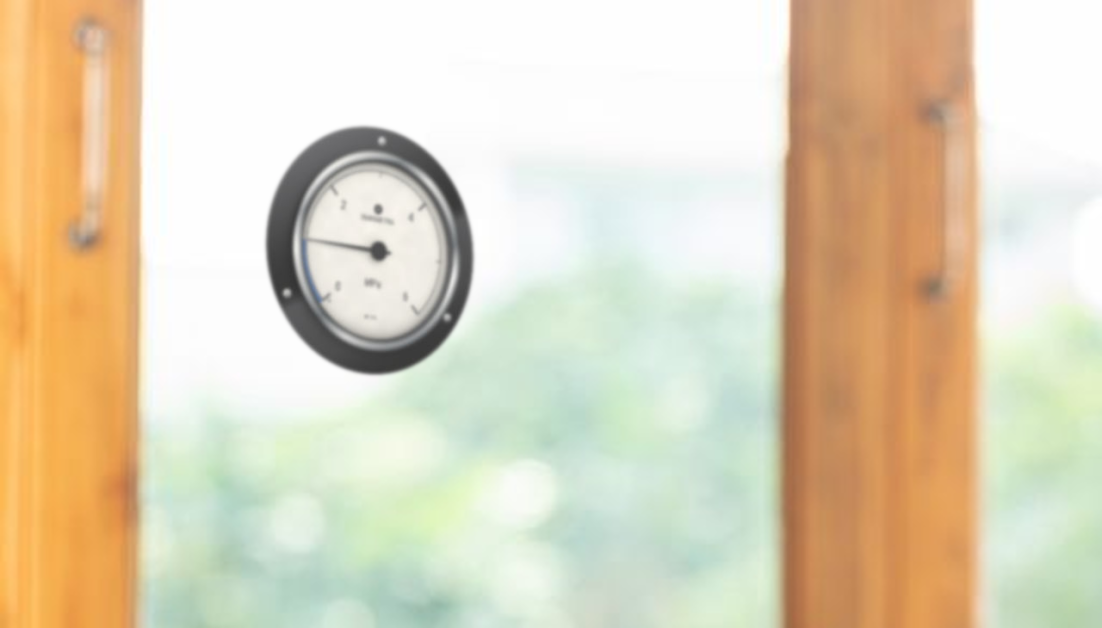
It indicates 1; MPa
